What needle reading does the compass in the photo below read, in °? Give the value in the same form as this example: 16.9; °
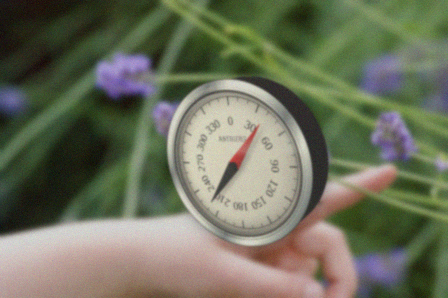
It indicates 40; °
